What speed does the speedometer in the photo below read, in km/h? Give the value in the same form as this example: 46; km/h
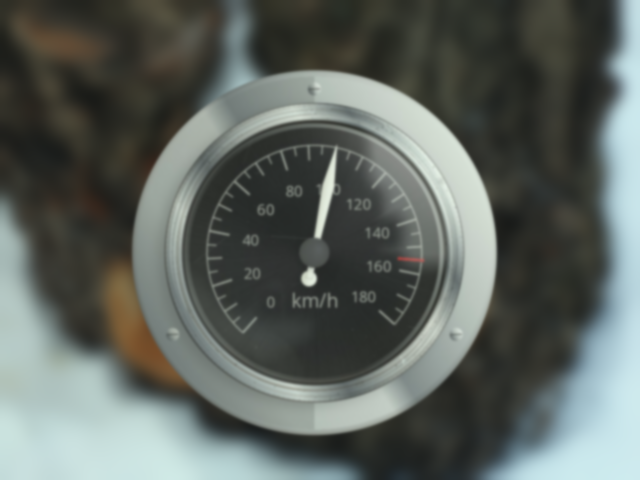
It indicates 100; km/h
